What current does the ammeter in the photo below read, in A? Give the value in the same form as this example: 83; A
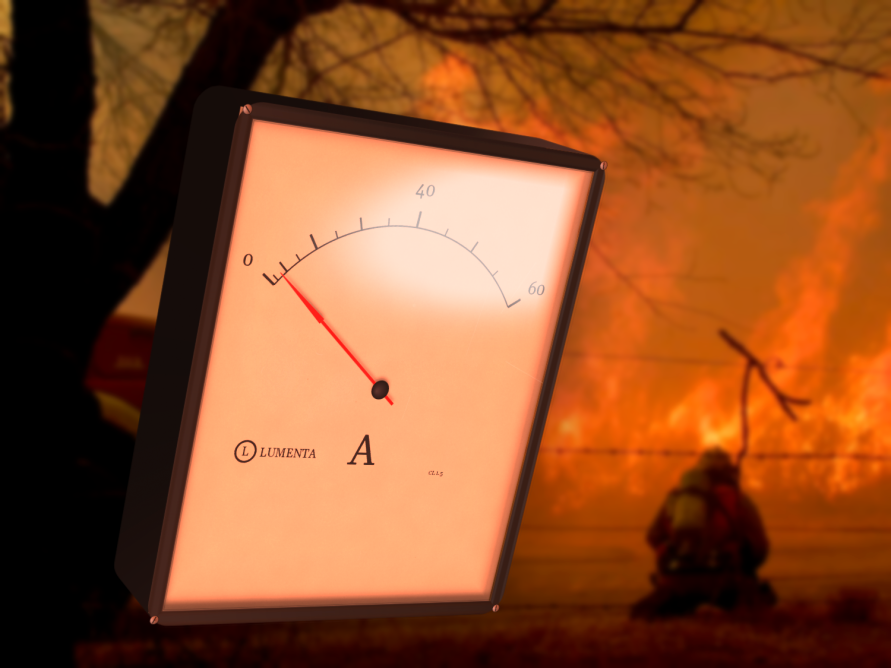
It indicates 7.5; A
